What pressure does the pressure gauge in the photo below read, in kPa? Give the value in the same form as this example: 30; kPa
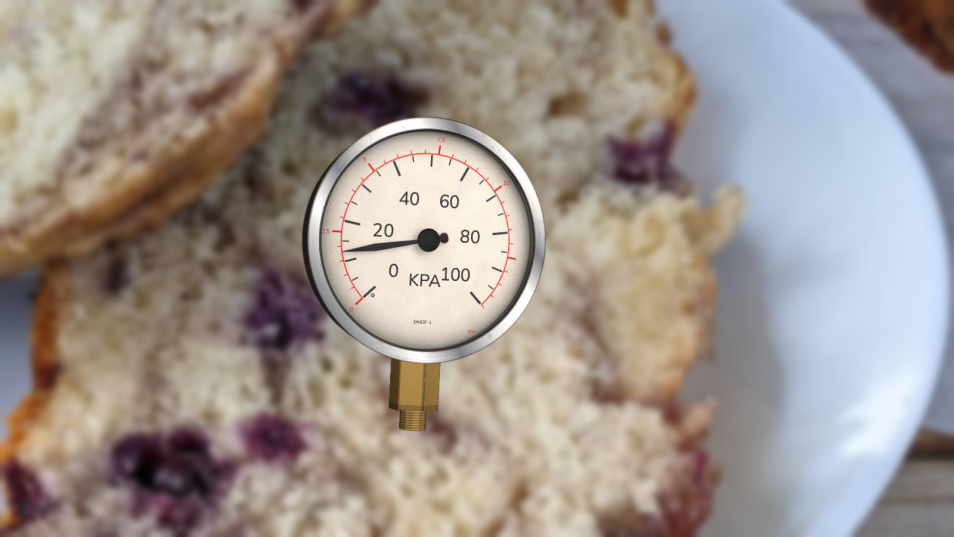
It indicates 12.5; kPa
